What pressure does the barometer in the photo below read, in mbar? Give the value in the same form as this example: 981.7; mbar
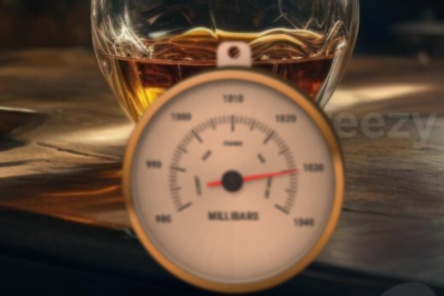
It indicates 1030; mbar
